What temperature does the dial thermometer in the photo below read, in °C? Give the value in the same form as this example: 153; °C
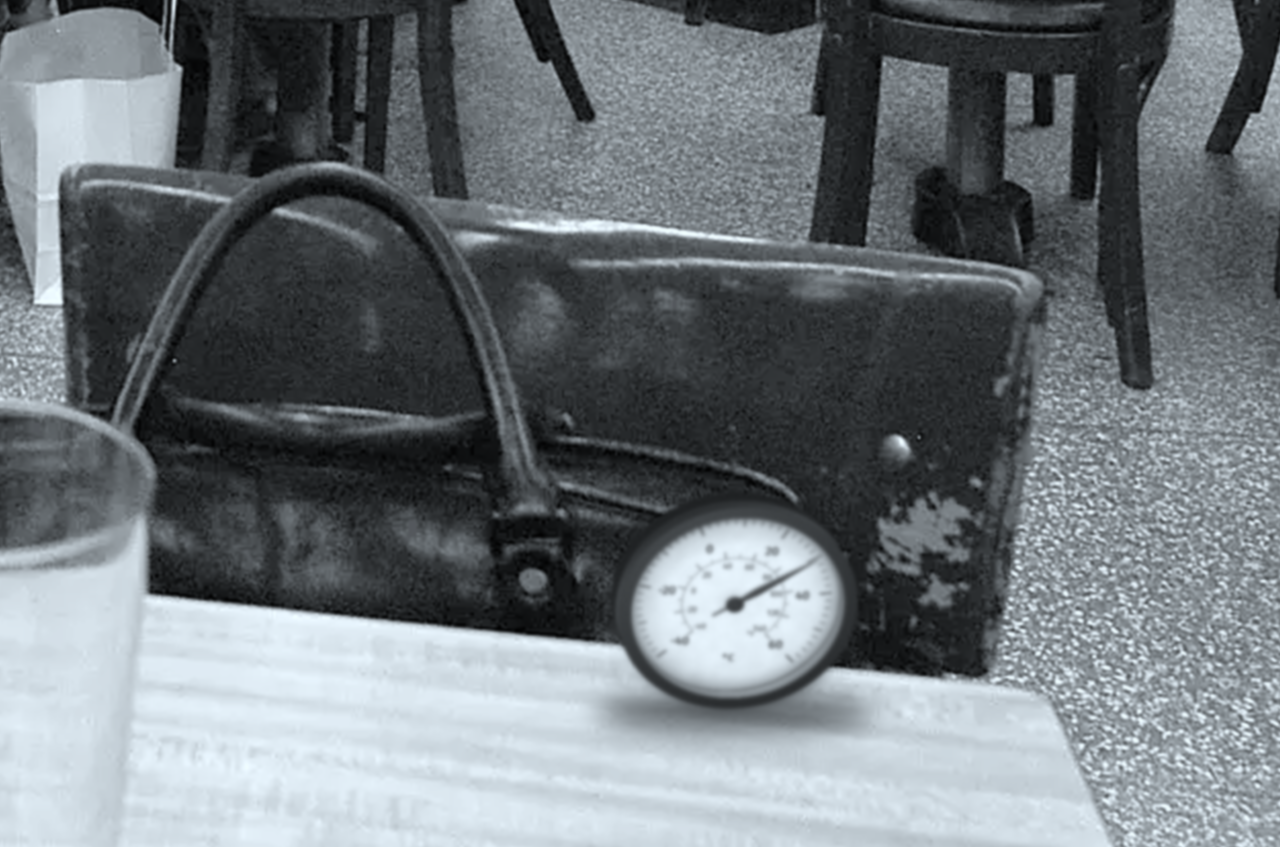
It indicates 30; °C
